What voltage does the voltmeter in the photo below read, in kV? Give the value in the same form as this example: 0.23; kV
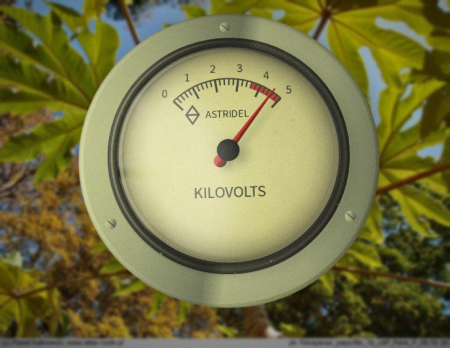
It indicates 4.6; kV
